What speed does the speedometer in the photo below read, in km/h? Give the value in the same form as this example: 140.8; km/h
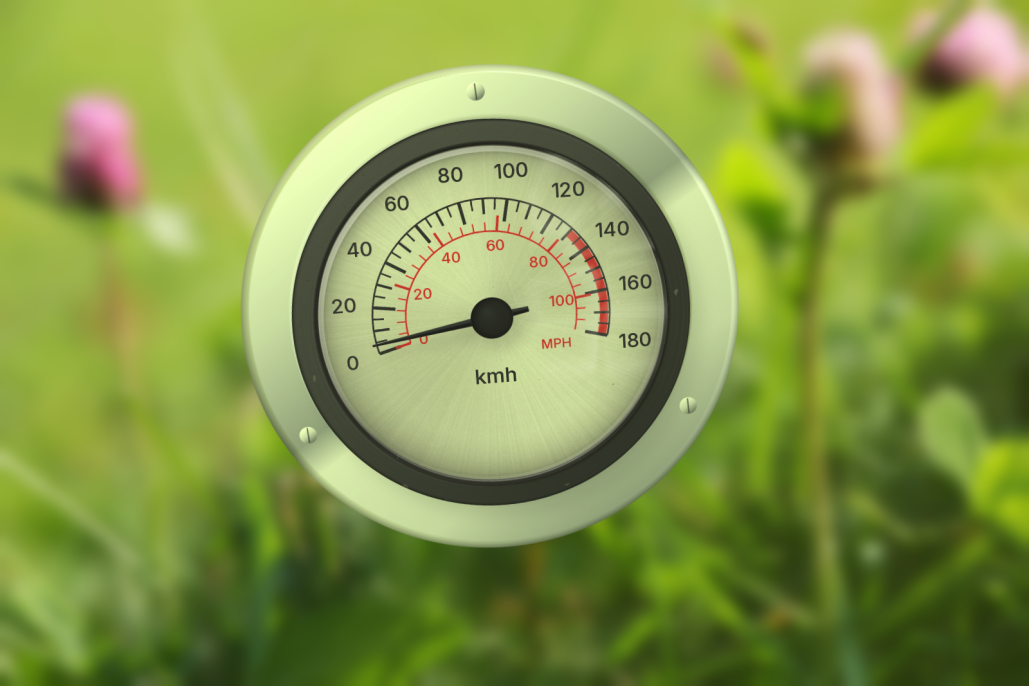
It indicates 5; km/h
